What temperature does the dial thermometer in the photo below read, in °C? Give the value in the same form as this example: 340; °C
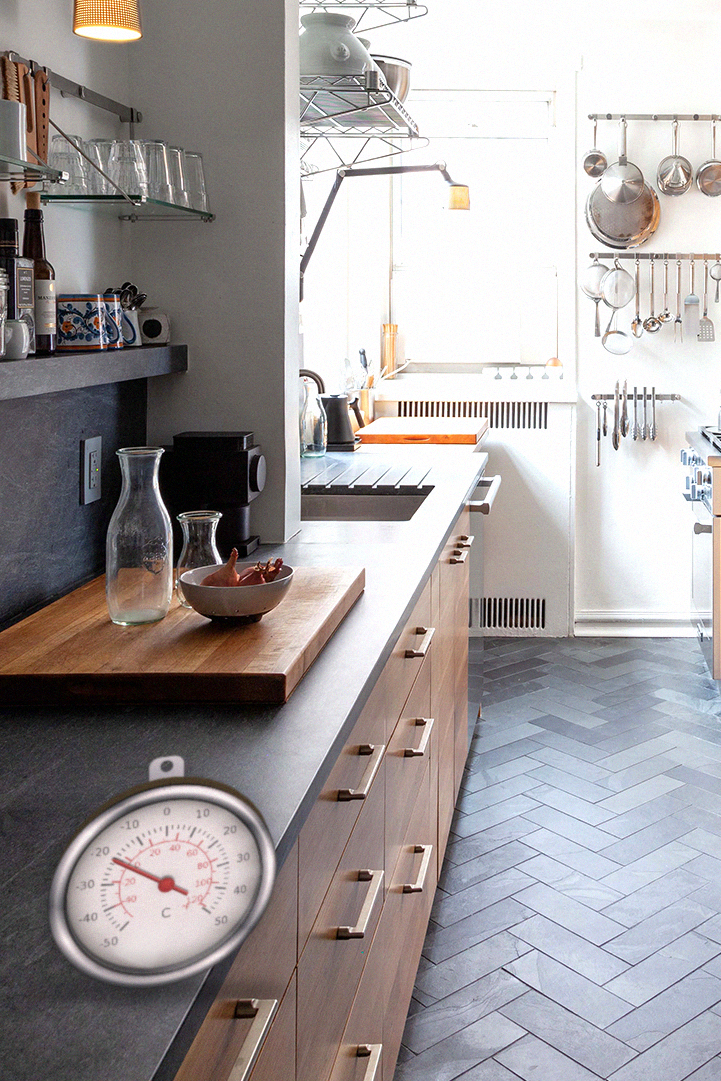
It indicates -20; °C
